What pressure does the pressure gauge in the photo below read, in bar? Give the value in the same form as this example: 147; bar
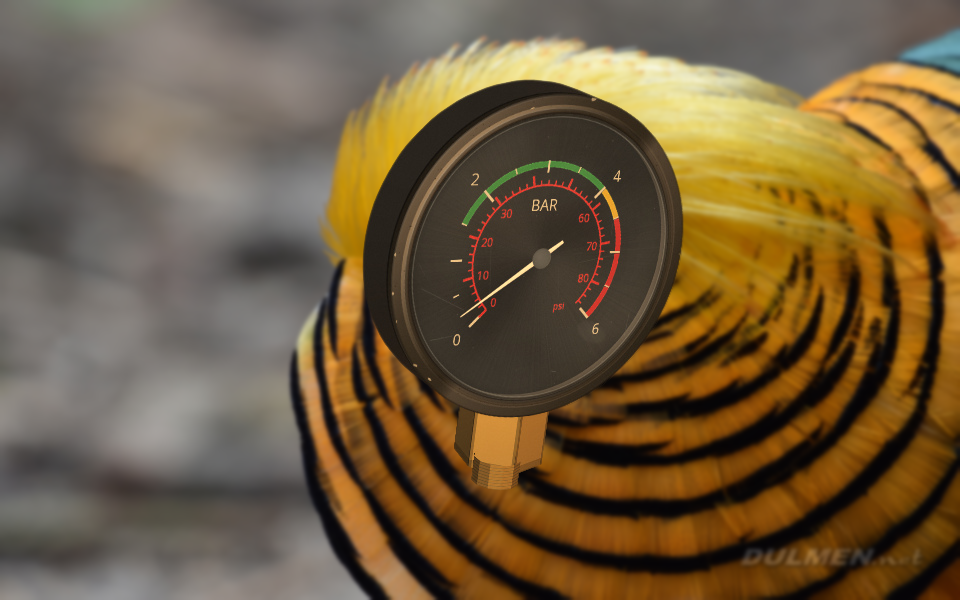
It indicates 0.25; bar
